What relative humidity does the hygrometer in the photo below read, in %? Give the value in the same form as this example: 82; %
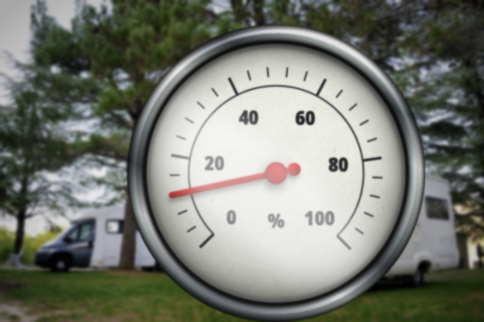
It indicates 12; %
